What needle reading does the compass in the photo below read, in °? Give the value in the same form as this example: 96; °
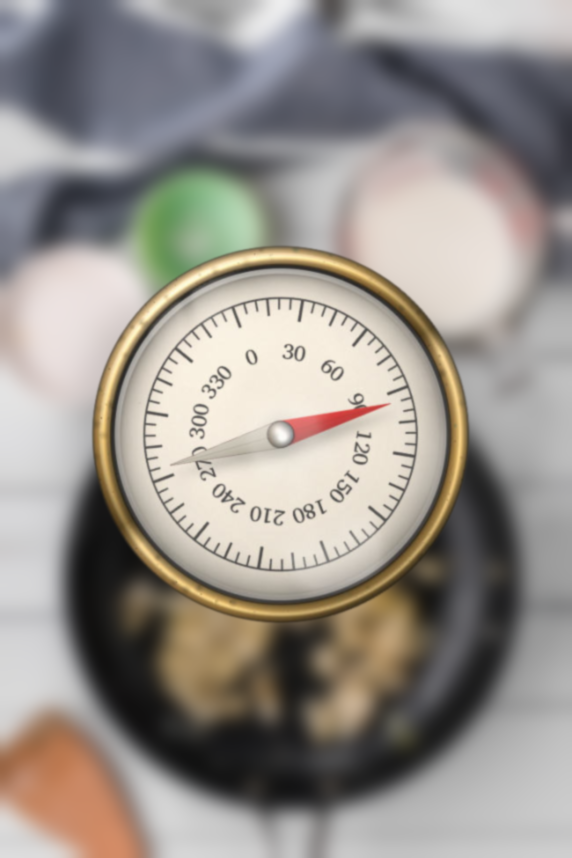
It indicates 95; °
